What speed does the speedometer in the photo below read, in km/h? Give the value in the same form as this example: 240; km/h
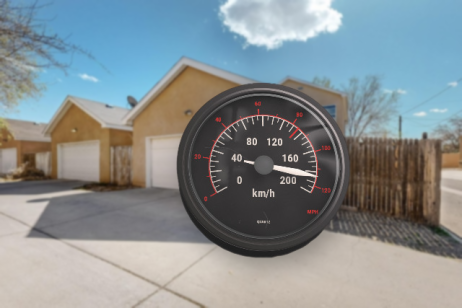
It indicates 185; km/h
